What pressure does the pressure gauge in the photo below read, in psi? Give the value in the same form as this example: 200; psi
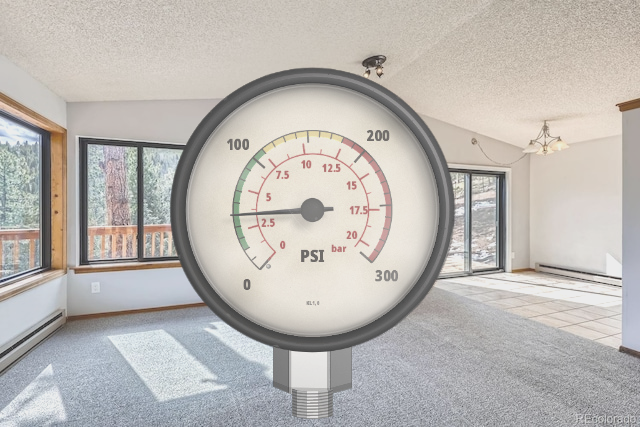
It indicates 50; psi
